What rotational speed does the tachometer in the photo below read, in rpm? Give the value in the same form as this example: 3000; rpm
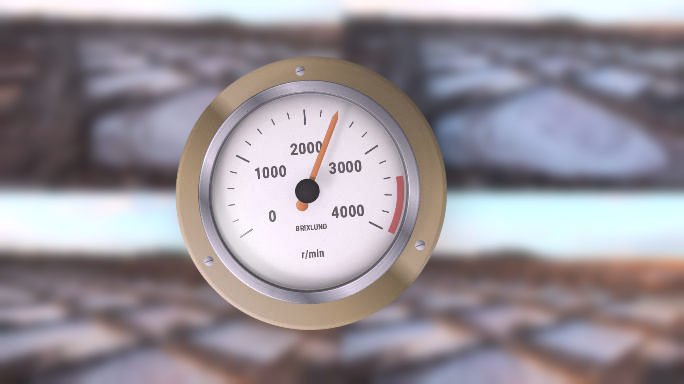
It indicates 2400; rpm
